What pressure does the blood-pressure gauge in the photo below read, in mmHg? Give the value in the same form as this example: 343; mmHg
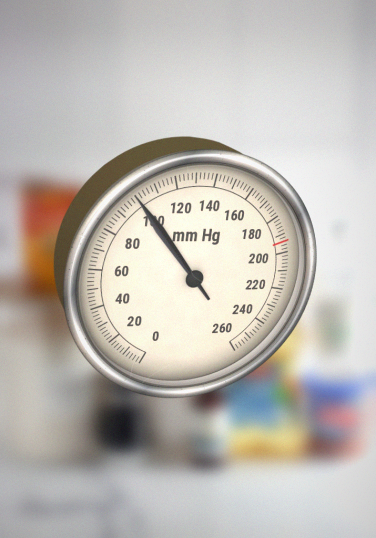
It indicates 100; mmHg
